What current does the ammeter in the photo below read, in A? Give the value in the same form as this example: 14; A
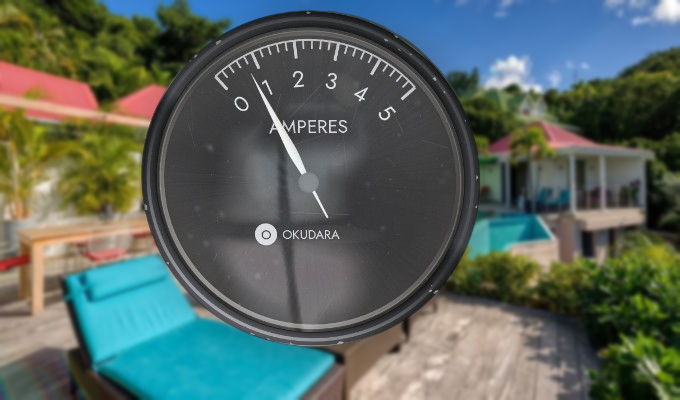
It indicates 0.8; A
